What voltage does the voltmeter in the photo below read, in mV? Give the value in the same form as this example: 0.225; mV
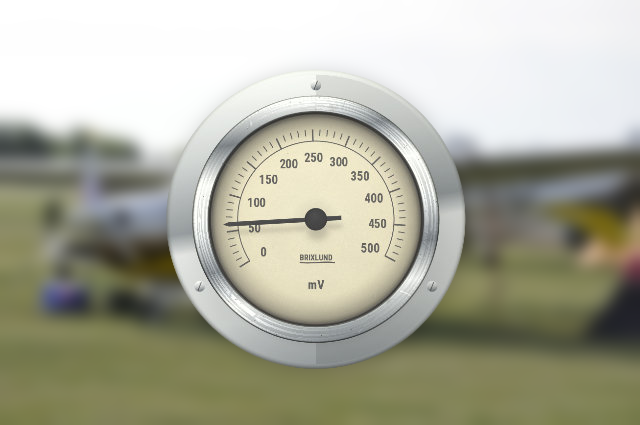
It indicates 60; mV
